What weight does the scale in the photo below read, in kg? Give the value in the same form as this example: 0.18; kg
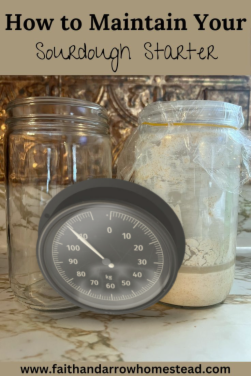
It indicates 110; kg
